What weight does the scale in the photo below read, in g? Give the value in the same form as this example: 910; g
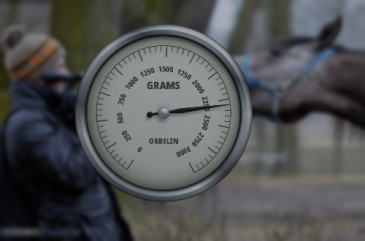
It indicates 2300; g
